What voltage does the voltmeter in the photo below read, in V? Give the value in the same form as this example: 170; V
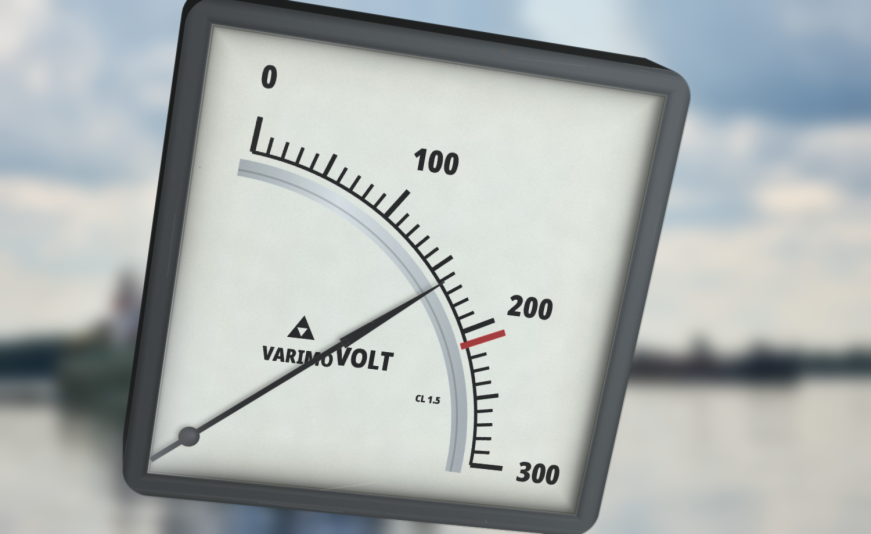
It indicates 160; V
